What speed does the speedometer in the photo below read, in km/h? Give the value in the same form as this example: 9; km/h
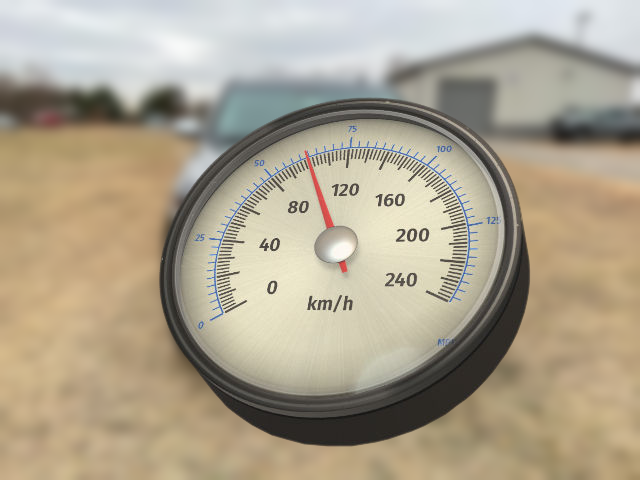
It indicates 100; km/h
